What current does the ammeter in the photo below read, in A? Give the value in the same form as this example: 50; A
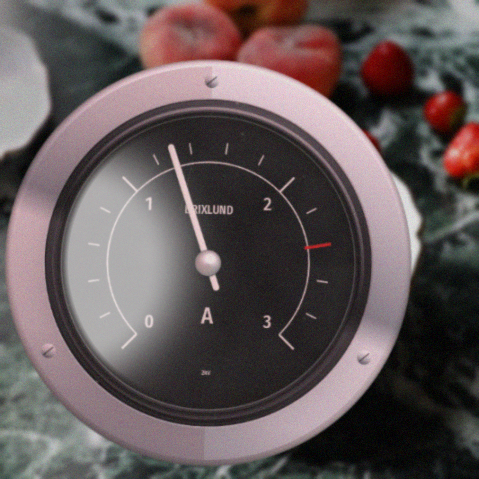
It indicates 1.3; A
